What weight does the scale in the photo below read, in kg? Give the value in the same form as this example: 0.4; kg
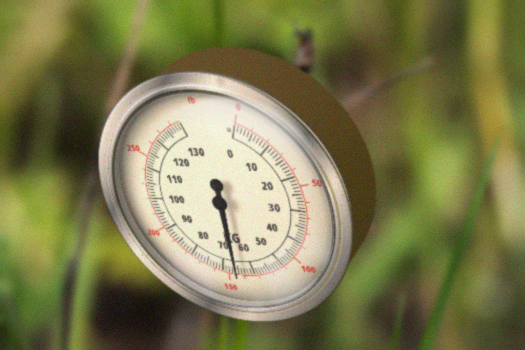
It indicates 65; kg
